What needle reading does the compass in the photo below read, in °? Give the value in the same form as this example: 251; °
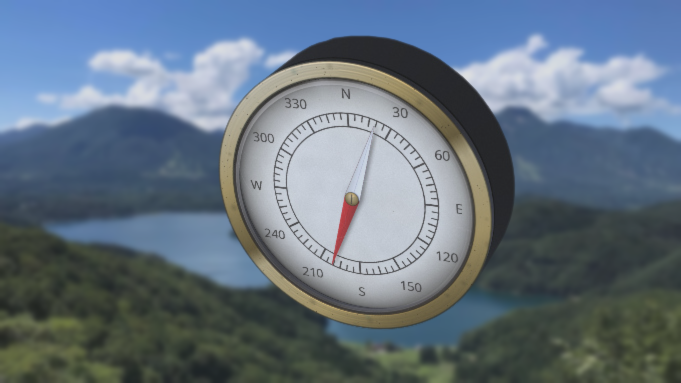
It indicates 200; °
